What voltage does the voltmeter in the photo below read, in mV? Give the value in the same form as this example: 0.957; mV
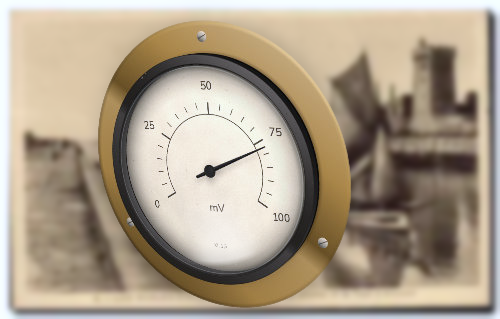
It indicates 77.5; mV
